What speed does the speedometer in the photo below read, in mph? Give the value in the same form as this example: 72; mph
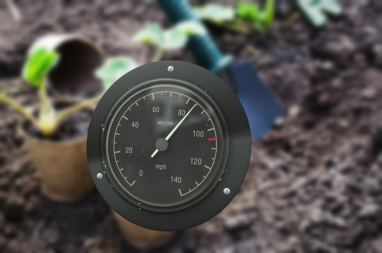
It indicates 85; mph
